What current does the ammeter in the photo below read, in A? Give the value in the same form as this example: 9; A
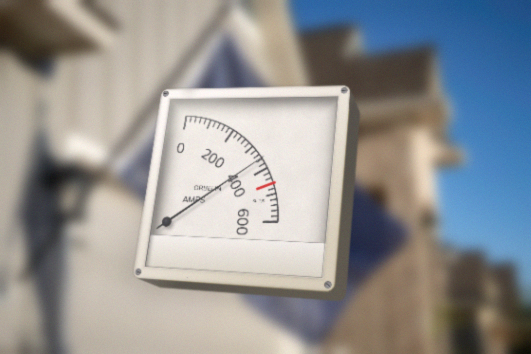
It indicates 360; A
